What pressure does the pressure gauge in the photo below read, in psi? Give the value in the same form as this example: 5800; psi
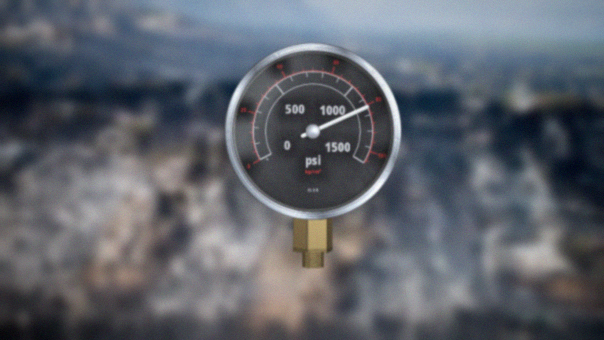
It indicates 1150; psi
